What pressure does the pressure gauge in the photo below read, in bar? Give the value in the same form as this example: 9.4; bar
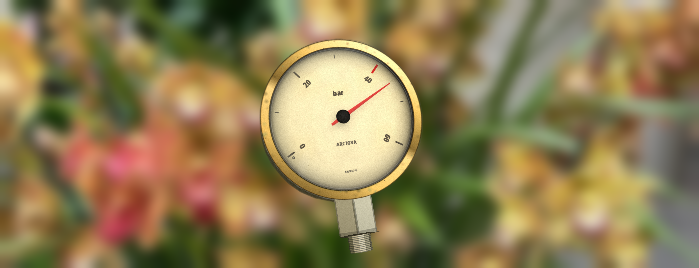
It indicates 45; bar
